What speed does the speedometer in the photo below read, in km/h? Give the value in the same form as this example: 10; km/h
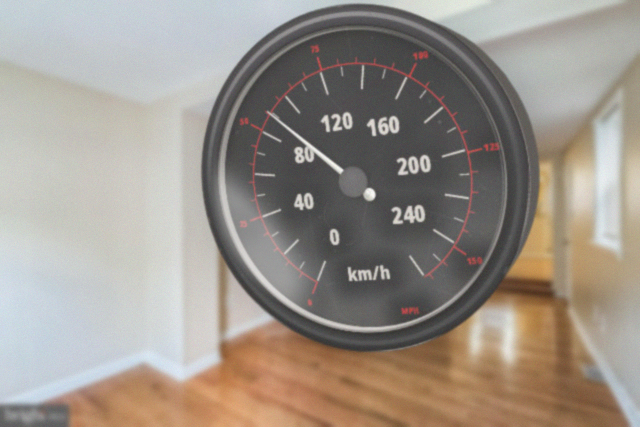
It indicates 90; km/h
